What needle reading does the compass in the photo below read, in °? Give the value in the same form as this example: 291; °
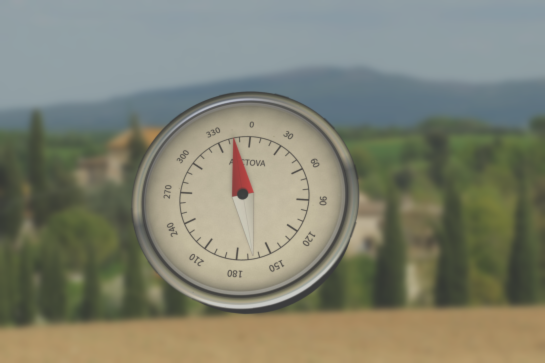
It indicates 345; °
